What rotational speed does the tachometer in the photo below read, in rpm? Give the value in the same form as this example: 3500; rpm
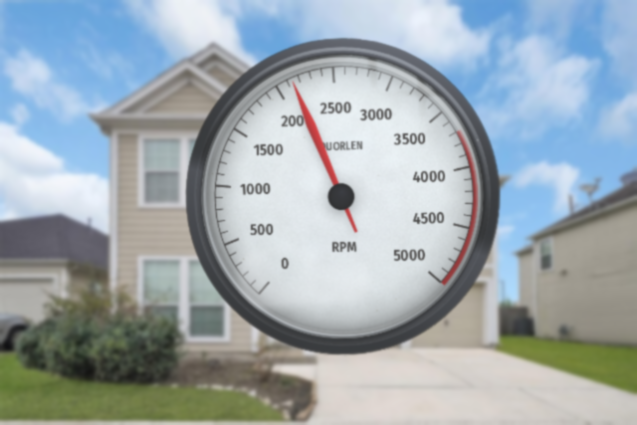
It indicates 2150; rpm
